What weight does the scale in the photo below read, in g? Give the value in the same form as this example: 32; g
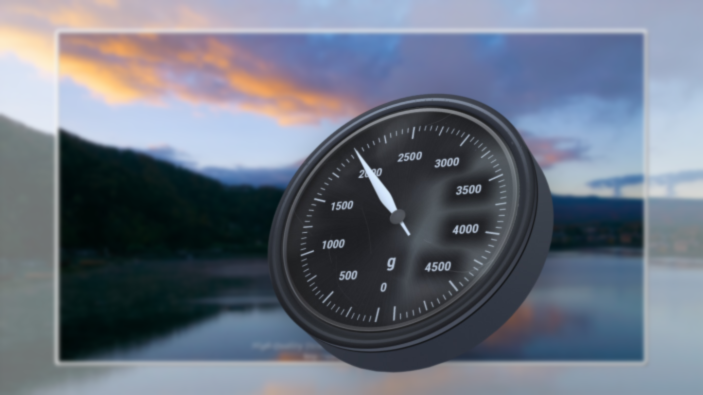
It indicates 2000; g
